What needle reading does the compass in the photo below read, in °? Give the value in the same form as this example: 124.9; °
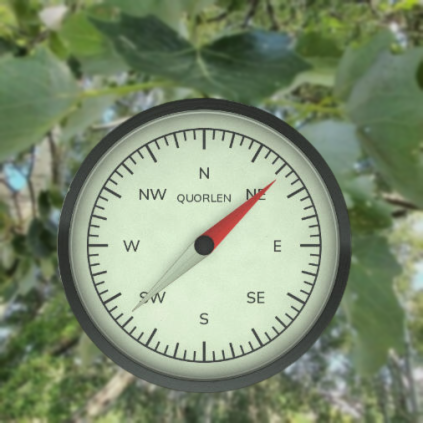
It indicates 47.5; °
